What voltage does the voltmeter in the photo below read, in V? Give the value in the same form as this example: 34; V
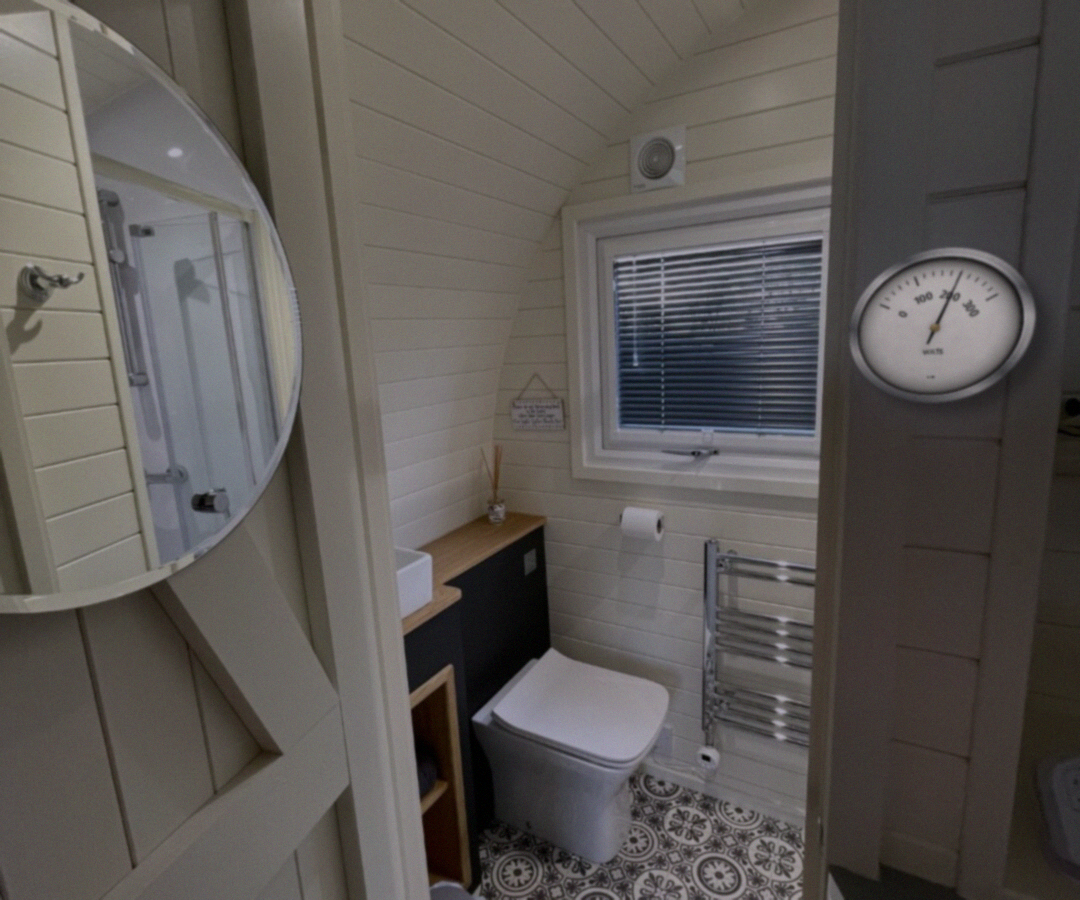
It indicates 200; V
